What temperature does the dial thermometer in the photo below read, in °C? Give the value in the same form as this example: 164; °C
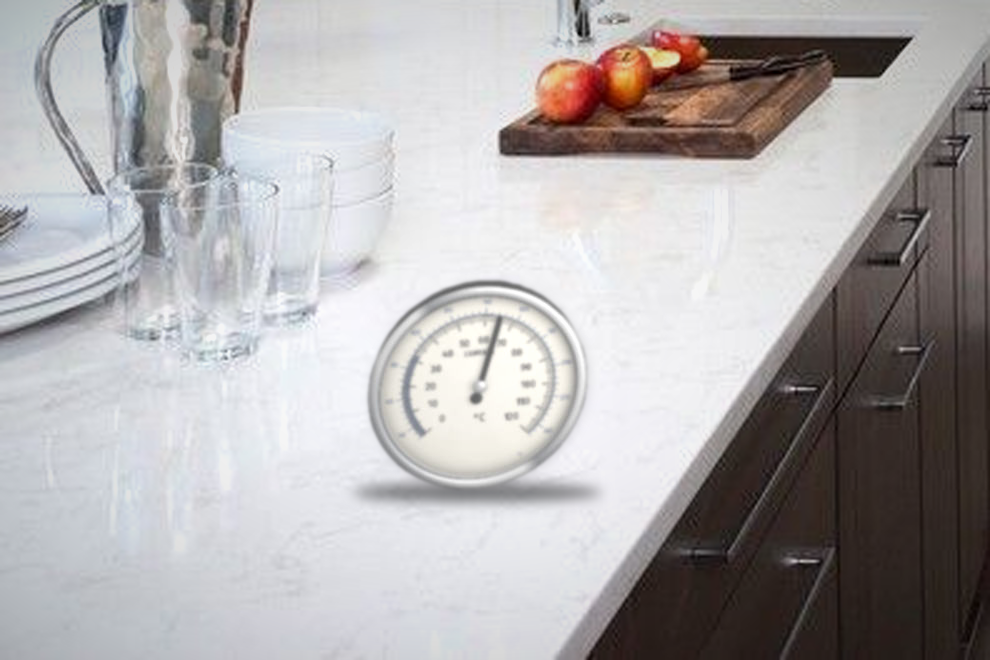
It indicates 65; °C
